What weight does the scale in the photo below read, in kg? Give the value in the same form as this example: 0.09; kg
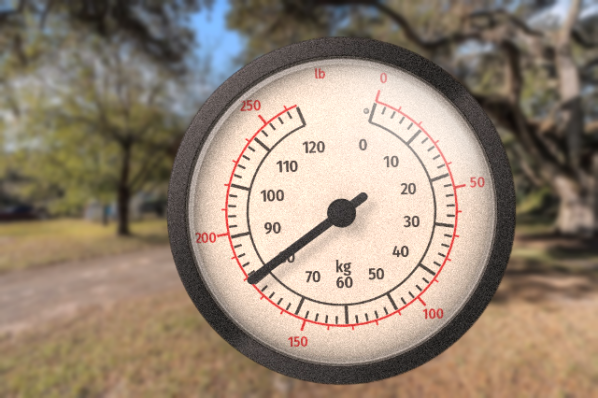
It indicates 81; kg
